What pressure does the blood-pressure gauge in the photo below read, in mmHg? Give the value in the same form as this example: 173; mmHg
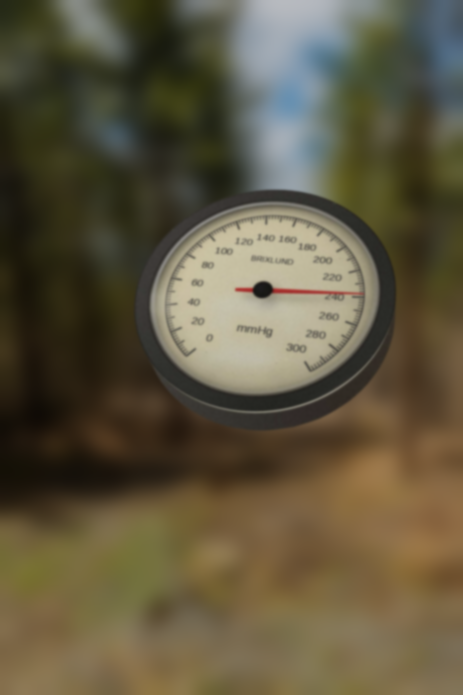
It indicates 240; mmHg
